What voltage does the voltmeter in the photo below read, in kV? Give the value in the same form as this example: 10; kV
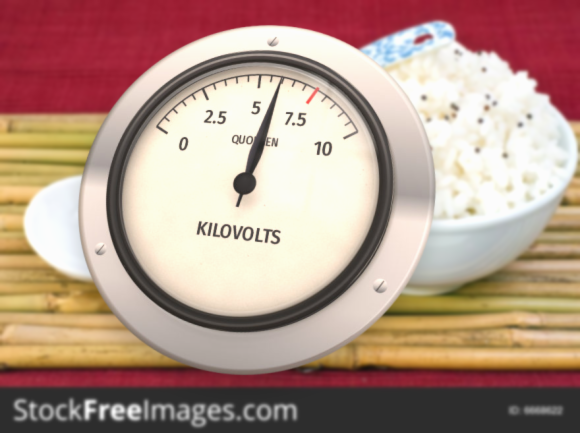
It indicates 6; kV
